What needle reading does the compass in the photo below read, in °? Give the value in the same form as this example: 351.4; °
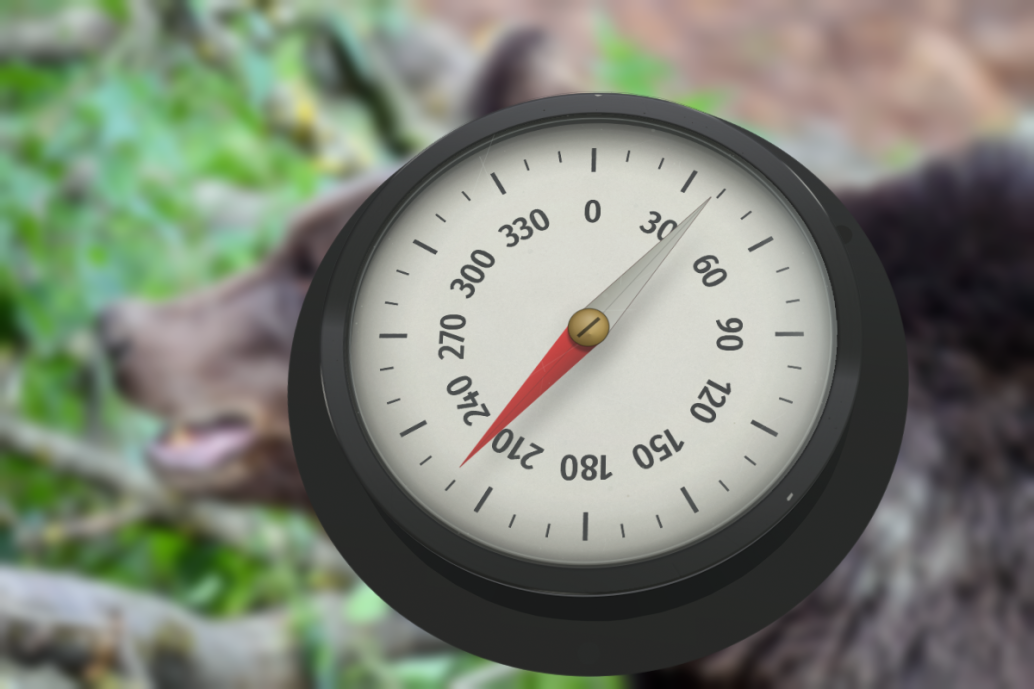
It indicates 220; °
